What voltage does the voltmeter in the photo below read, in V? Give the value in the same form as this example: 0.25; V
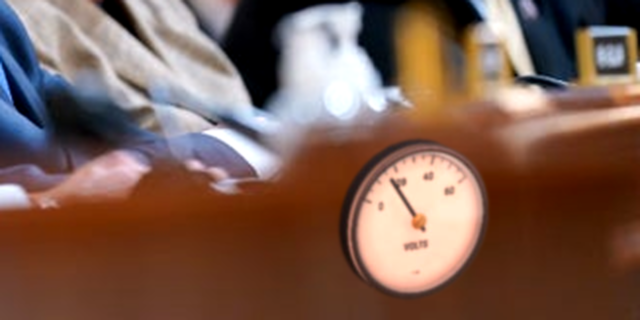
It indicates 15; V
